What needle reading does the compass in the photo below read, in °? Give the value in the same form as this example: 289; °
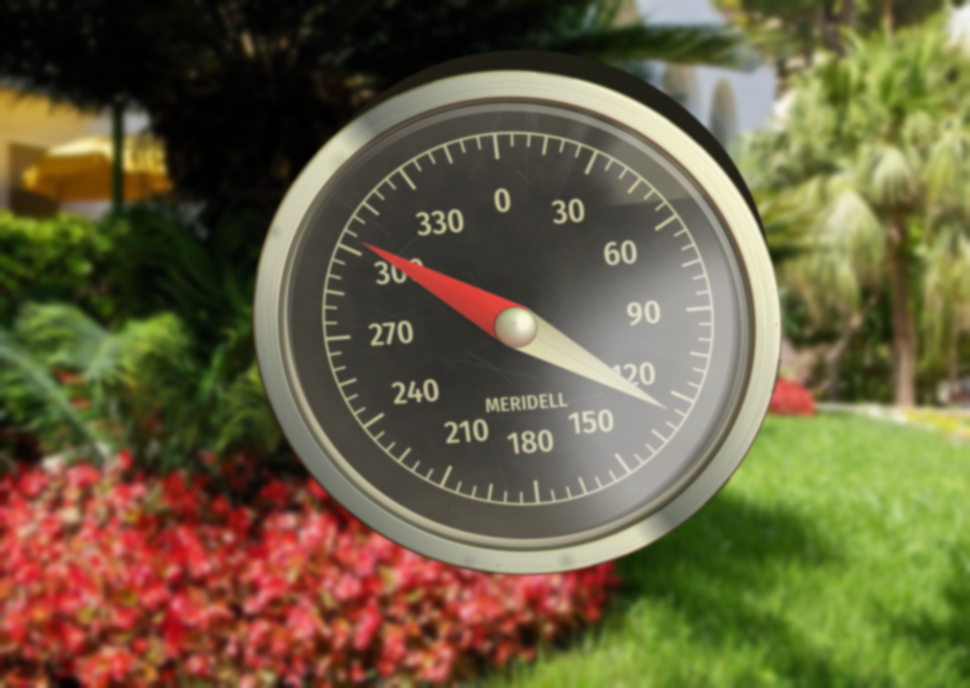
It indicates 305; °
